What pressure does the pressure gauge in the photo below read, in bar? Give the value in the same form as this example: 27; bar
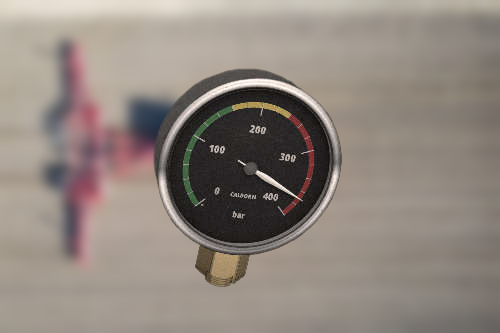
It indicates 370; bar
